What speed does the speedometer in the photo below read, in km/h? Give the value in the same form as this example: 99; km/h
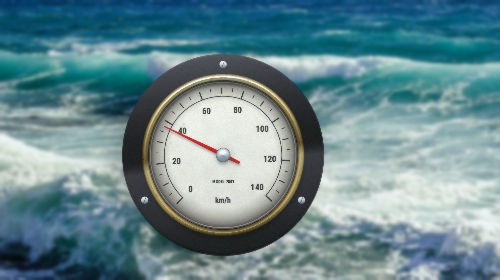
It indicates 37.5; km/h
